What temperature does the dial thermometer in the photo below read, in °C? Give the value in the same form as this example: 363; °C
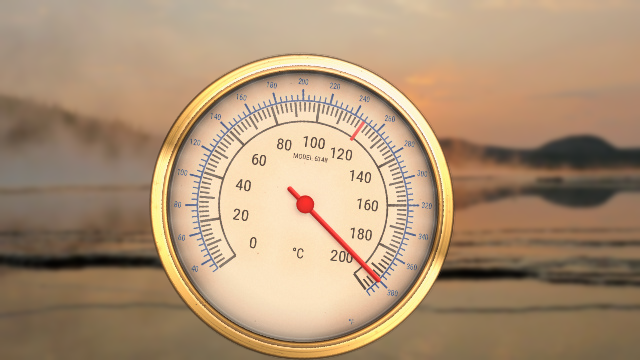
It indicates 194; °C
